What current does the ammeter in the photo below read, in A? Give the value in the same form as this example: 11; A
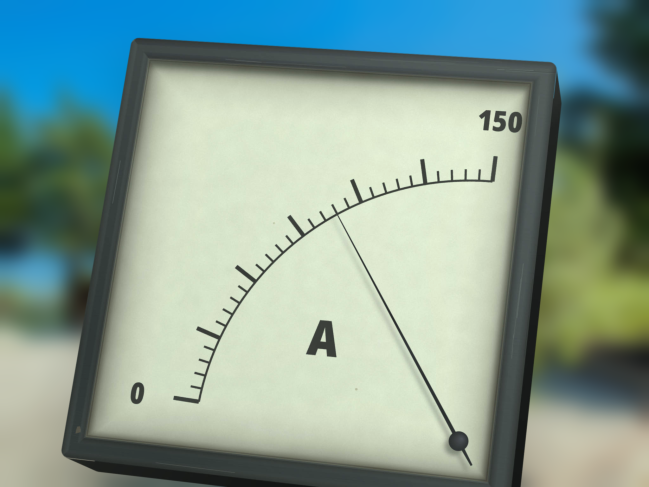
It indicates 90; A
